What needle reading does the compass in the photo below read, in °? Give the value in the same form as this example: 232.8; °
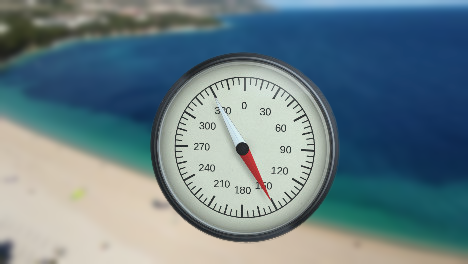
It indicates 150; °
